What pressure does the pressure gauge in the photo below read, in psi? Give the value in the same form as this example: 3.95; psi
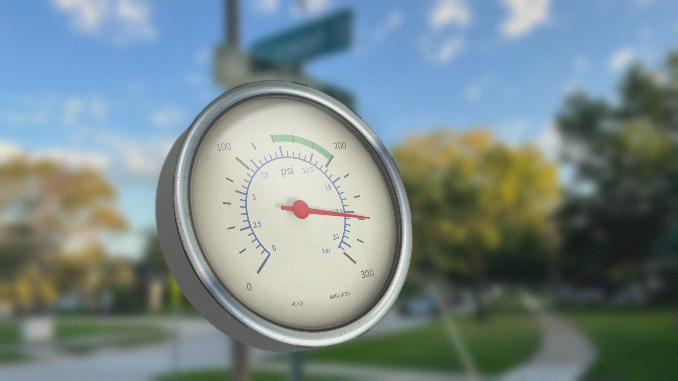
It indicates 260; psi
